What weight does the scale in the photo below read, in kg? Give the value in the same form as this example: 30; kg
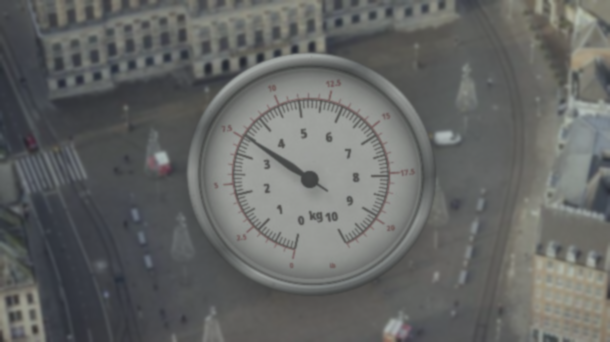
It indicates 3.5; kg
